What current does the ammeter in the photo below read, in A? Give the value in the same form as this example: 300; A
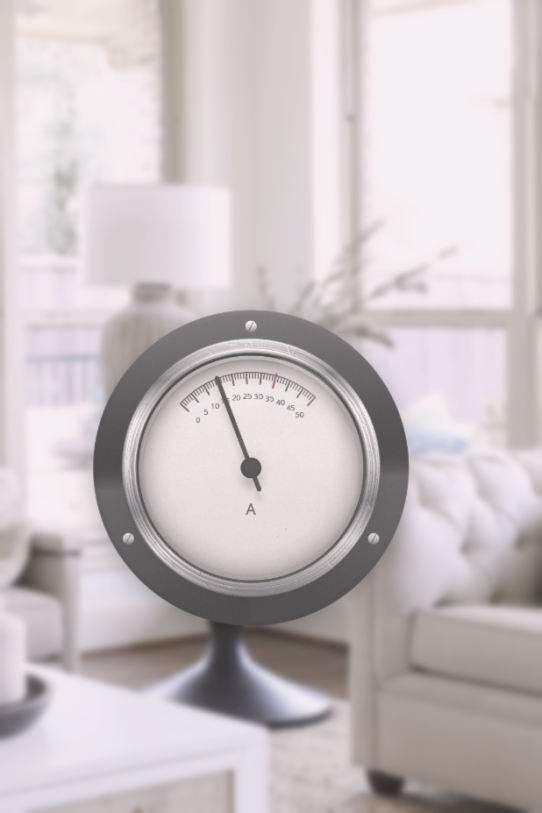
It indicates 15; A
